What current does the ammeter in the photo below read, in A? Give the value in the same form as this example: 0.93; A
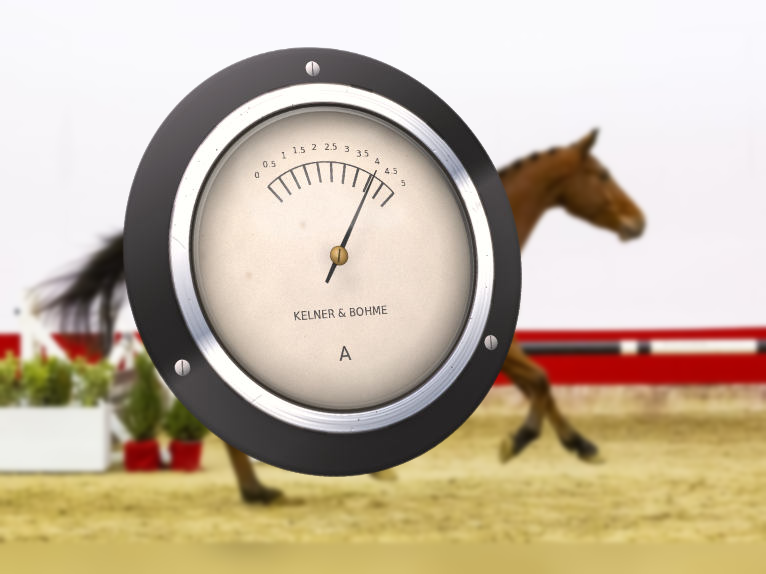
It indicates 4; A
